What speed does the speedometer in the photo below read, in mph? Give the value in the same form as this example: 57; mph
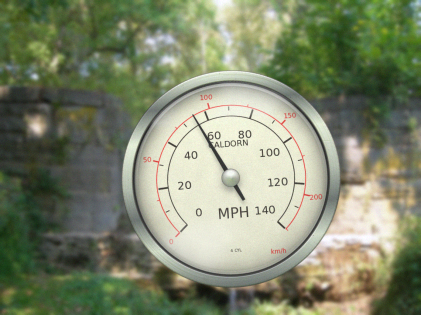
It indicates 55; mph
